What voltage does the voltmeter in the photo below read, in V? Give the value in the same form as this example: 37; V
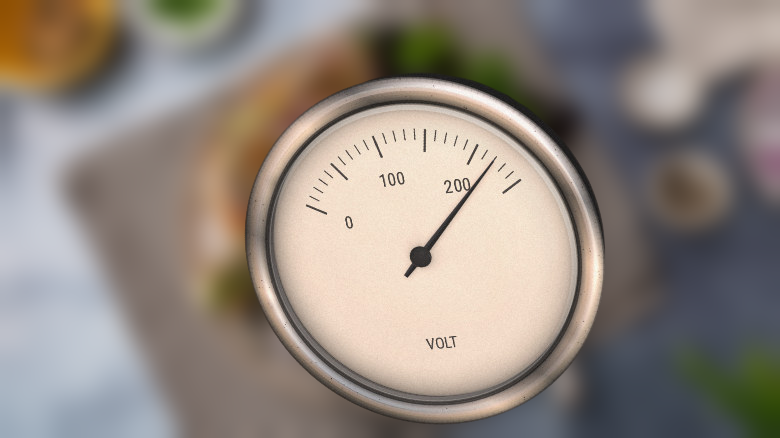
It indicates 220; V
